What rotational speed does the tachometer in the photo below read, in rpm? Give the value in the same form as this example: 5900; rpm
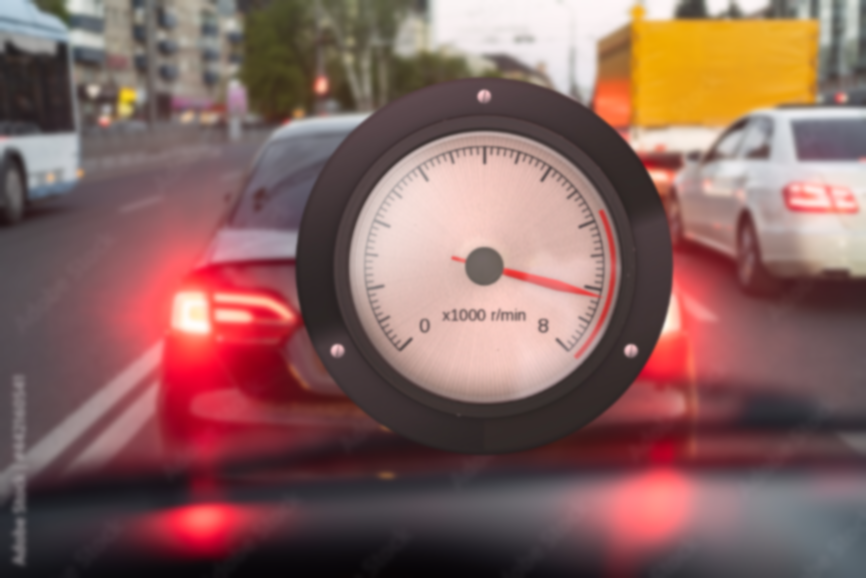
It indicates 7100; rpm
